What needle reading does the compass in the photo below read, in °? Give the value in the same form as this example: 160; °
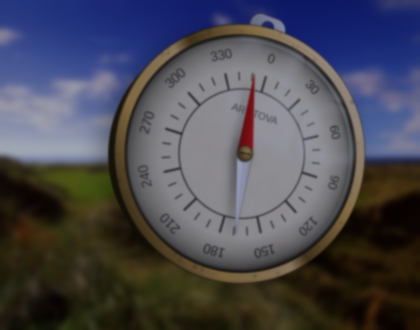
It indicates 350; °
